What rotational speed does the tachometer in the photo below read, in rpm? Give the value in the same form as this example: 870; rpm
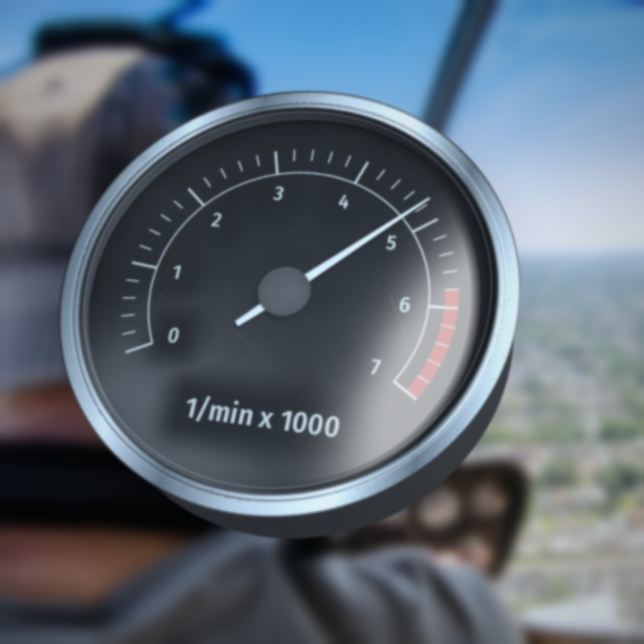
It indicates 4800; rpm
